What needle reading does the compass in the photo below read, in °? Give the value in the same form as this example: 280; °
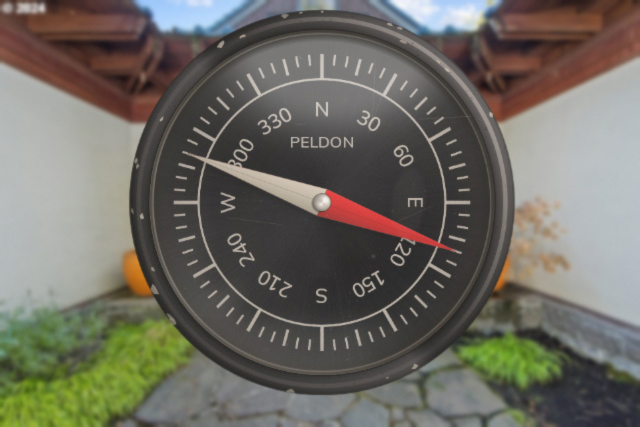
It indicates 110; °
